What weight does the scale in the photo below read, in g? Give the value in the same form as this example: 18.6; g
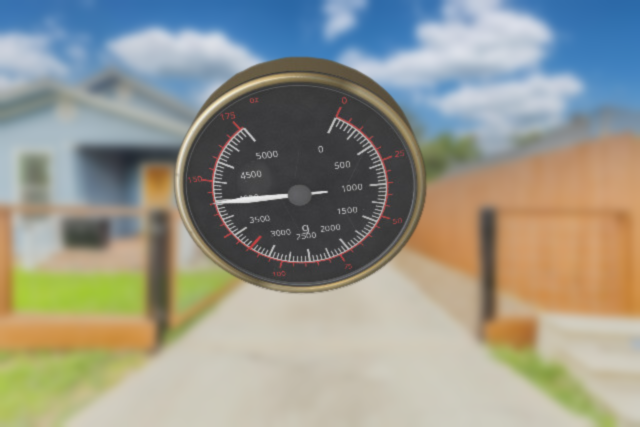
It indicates 4000; g
